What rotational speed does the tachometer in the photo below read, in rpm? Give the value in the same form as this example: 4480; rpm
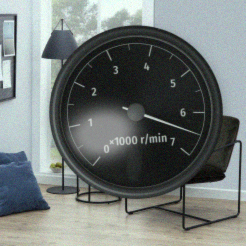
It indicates 6500; rpm
